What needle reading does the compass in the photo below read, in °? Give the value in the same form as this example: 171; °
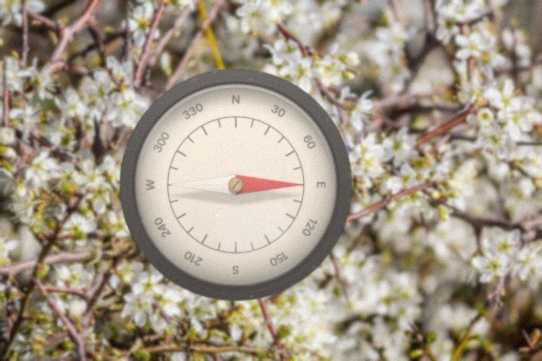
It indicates 90; °
